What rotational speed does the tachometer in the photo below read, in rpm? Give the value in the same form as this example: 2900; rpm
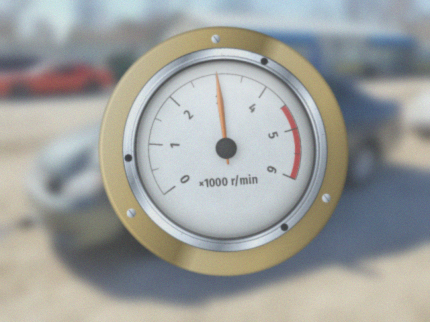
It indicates 3000; rpm
